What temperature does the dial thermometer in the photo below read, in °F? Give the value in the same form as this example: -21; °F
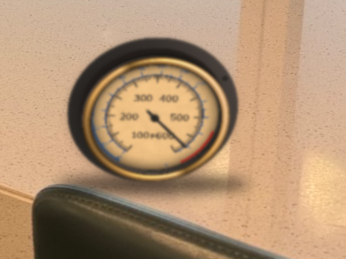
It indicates 575; °F
